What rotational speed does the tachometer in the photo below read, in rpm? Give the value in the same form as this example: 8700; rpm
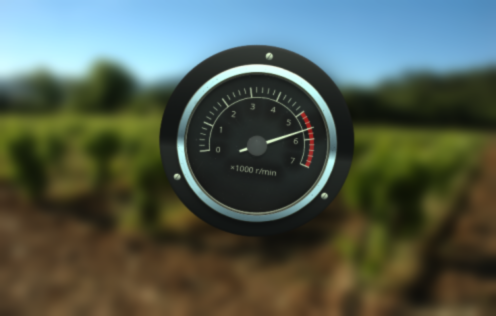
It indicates 5600; rpm
